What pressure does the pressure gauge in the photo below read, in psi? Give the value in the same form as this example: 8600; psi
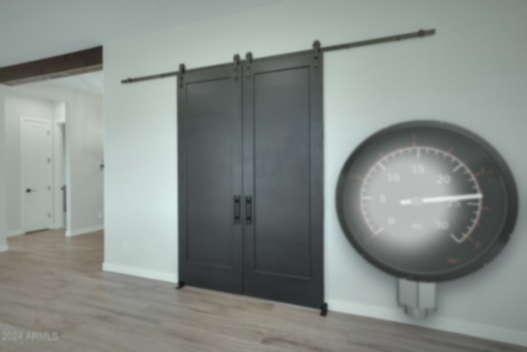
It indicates 24; psi
